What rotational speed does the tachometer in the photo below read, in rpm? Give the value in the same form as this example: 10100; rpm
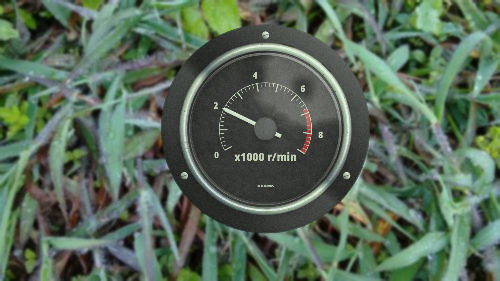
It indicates 2000; rpm
